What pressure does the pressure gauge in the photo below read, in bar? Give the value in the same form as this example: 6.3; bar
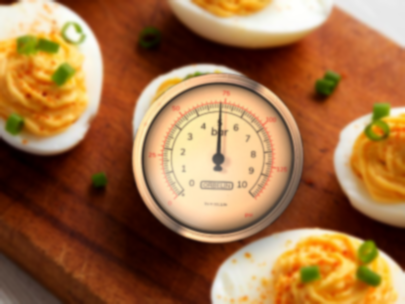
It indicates 5; bar
